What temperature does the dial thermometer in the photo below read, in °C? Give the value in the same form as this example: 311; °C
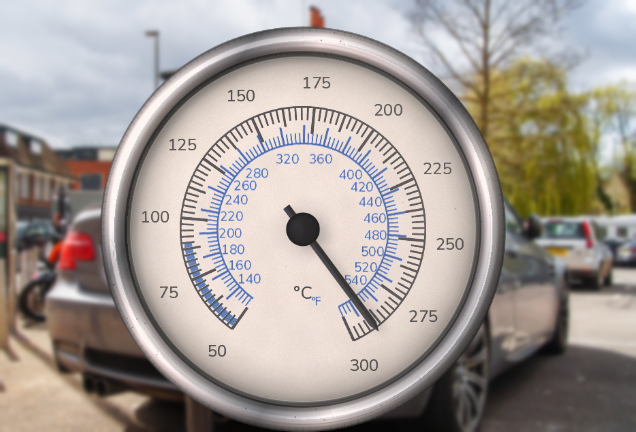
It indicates 290; °C
